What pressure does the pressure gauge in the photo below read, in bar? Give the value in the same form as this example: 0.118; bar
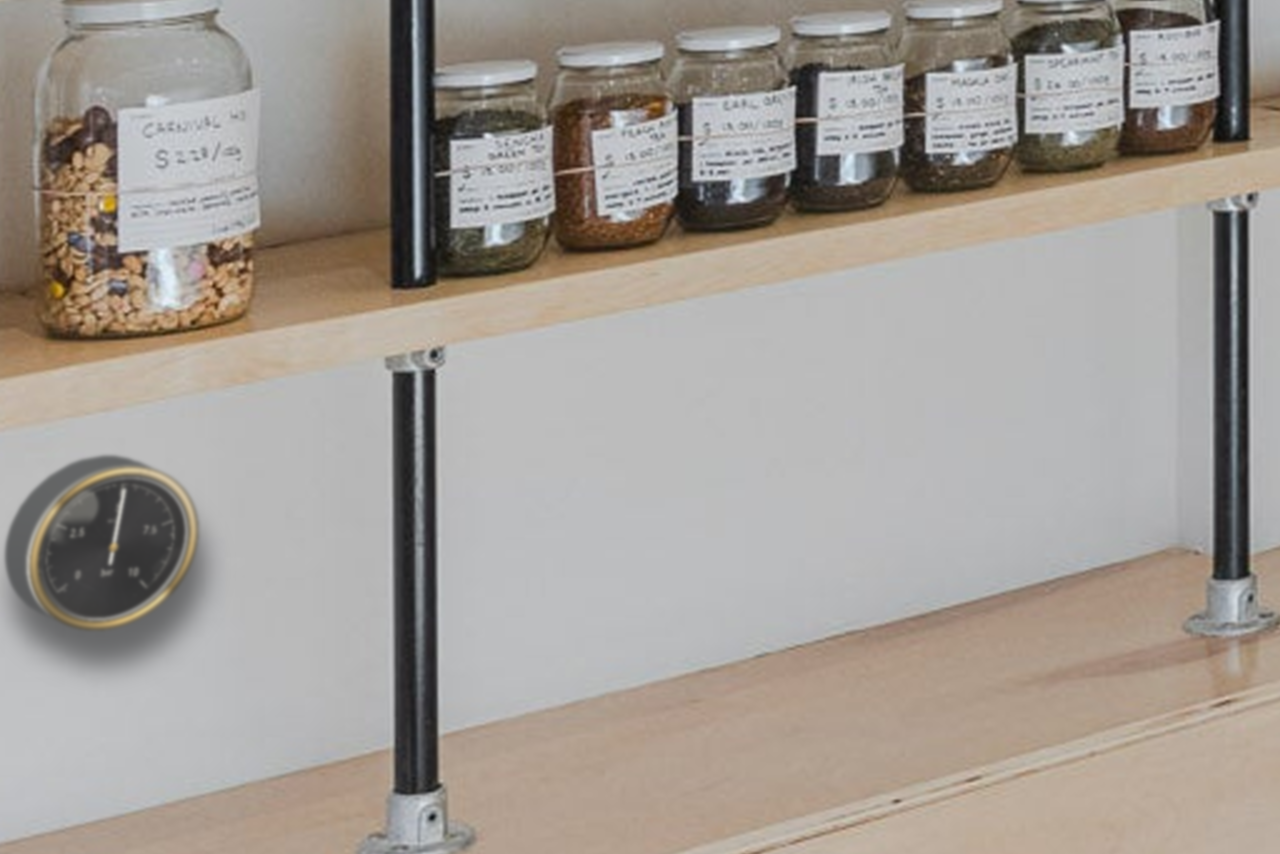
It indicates 5; bar
